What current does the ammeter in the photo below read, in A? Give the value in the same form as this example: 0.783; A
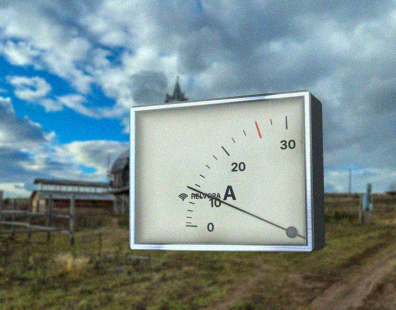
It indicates 11; A
